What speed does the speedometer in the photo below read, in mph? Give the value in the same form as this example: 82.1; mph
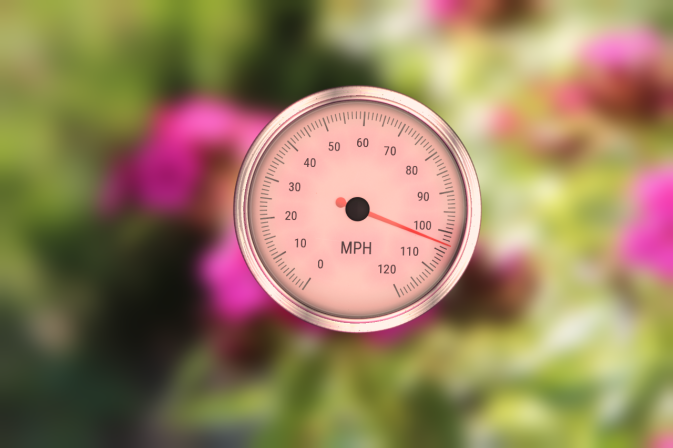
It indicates 103; mph
